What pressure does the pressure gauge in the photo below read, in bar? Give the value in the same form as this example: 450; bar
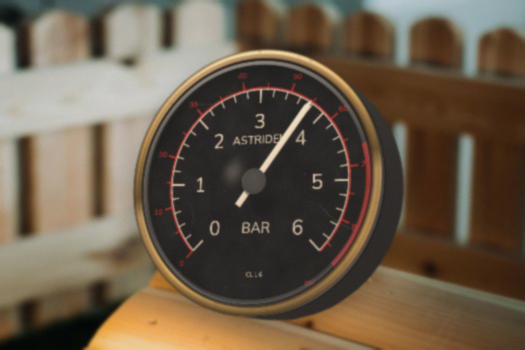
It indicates 3.8; bar
